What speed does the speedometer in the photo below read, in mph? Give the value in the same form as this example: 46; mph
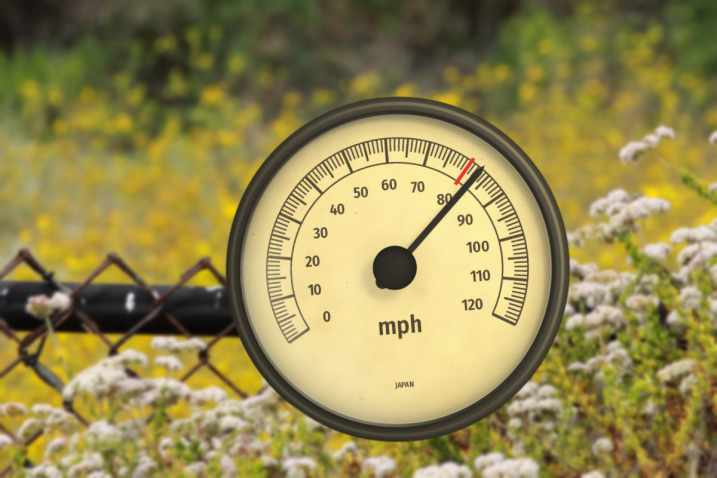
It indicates 83; mph
